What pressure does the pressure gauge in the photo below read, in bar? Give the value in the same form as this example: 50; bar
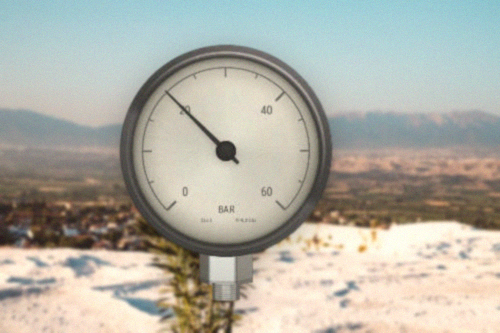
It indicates 20; bar
